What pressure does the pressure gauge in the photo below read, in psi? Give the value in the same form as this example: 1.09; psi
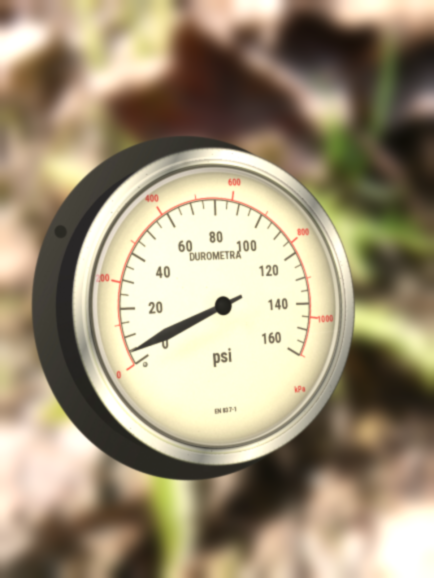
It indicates 5; psi
